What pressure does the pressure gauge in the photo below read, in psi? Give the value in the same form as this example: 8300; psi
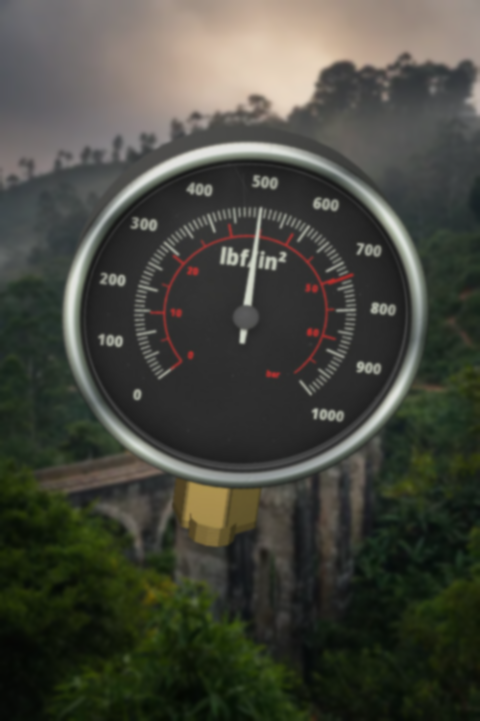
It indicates 500; psi
